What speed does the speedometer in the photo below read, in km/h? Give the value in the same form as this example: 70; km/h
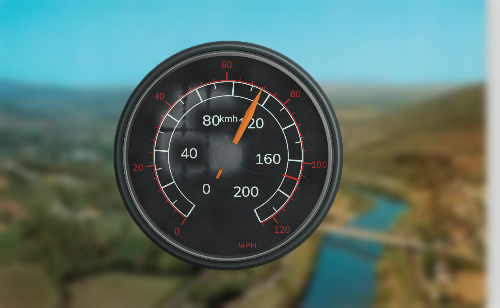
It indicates 115; km/h
